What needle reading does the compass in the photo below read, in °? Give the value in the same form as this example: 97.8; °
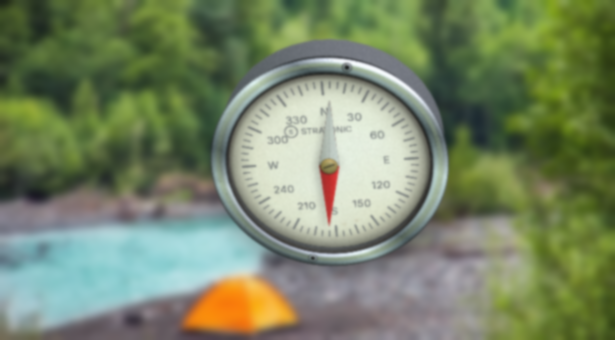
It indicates 185; °
